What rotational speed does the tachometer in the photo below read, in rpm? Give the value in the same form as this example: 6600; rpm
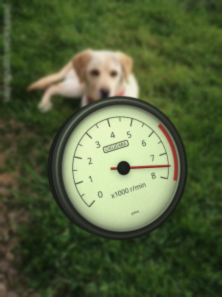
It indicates 7500; rpm
